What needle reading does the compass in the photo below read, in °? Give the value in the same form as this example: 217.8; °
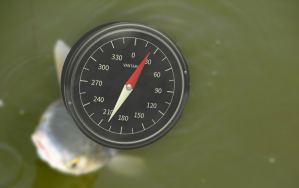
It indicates 22.5; °
